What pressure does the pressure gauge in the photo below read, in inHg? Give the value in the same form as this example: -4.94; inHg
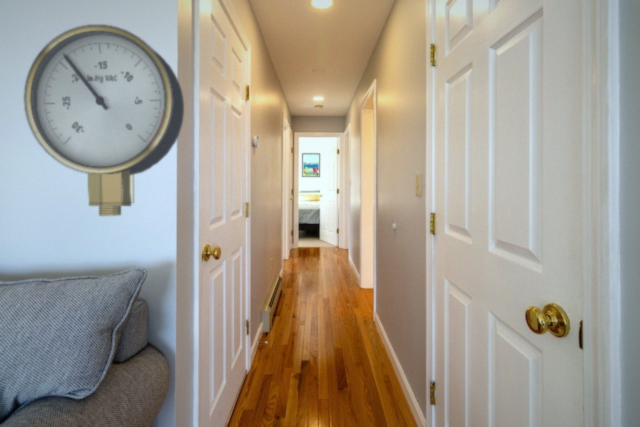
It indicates -19; inHg
